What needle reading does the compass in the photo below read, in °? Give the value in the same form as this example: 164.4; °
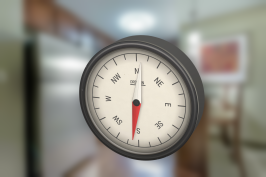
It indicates 187.5; °
